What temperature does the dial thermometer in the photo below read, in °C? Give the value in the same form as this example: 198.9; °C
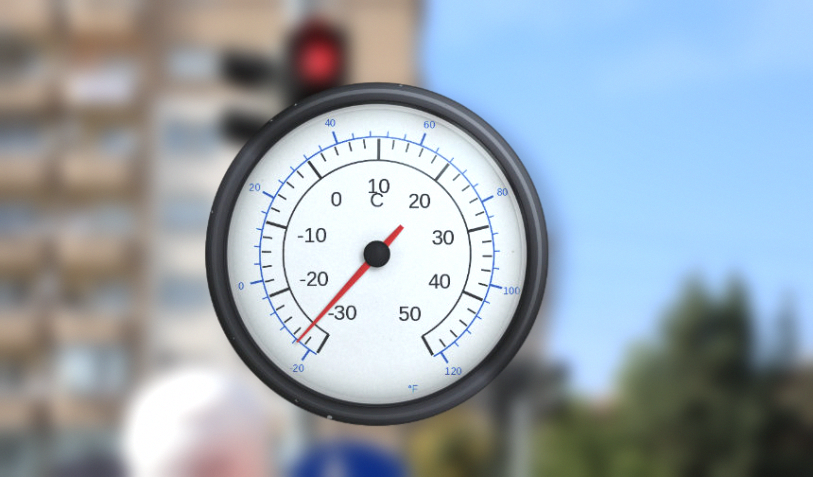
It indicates -27; °C
